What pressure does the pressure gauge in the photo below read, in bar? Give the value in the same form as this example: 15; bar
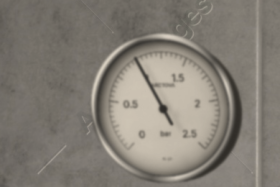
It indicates 1; bar
